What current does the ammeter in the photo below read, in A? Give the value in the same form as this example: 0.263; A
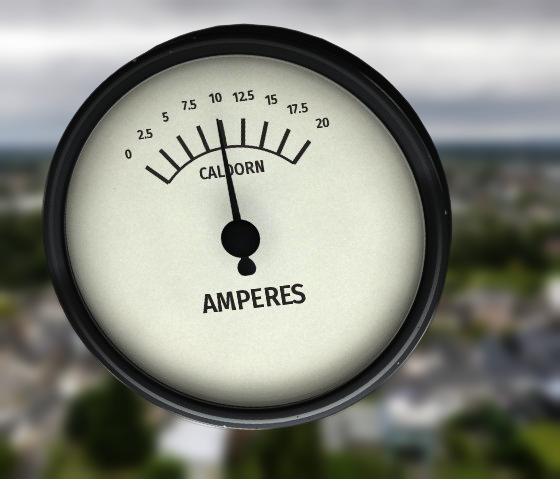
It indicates 10; A
